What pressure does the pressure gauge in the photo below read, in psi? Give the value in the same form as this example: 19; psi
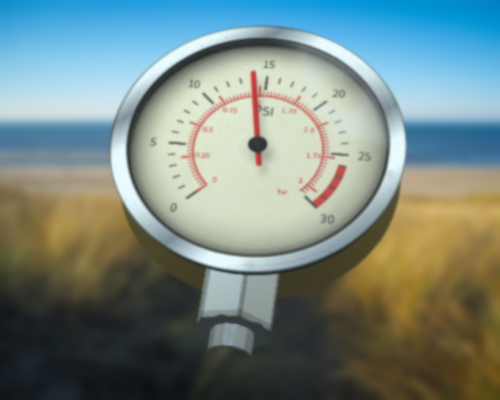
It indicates 14; psi
